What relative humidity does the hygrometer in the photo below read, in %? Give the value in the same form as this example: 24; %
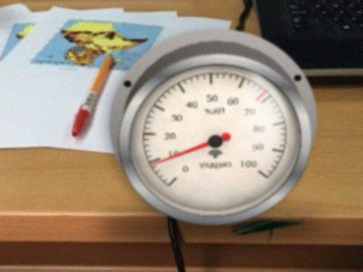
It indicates 10; %
